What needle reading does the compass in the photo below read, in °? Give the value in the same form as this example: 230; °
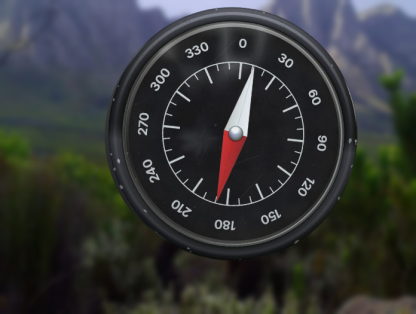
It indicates 190; °
